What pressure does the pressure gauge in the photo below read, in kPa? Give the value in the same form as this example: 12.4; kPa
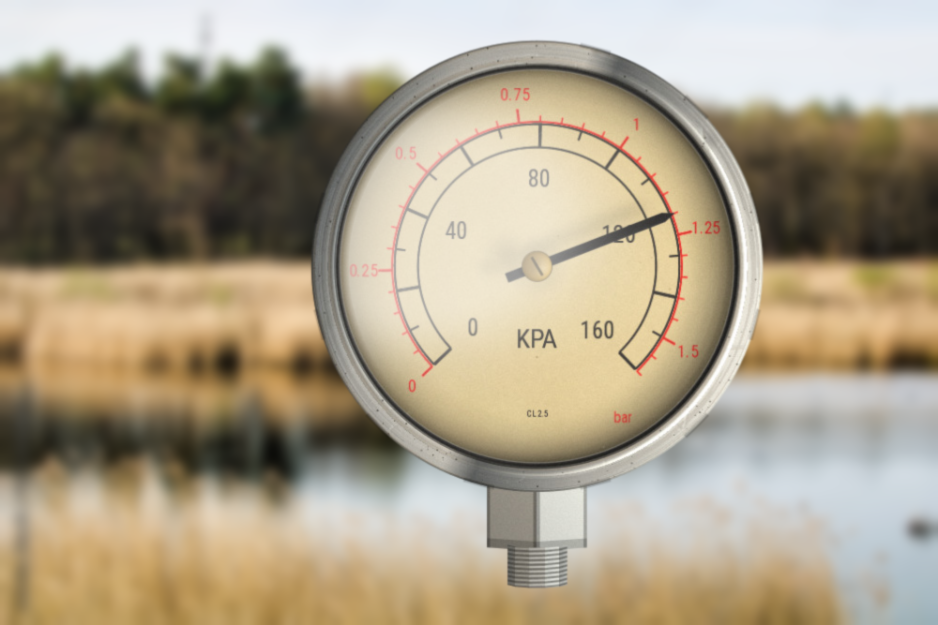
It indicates 120; kPa
